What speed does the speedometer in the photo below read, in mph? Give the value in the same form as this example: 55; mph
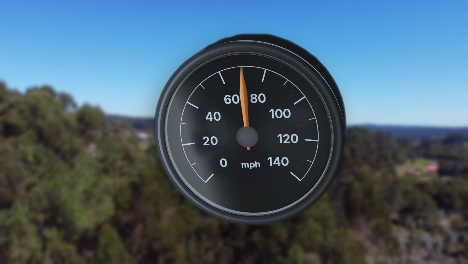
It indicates 70; mph
